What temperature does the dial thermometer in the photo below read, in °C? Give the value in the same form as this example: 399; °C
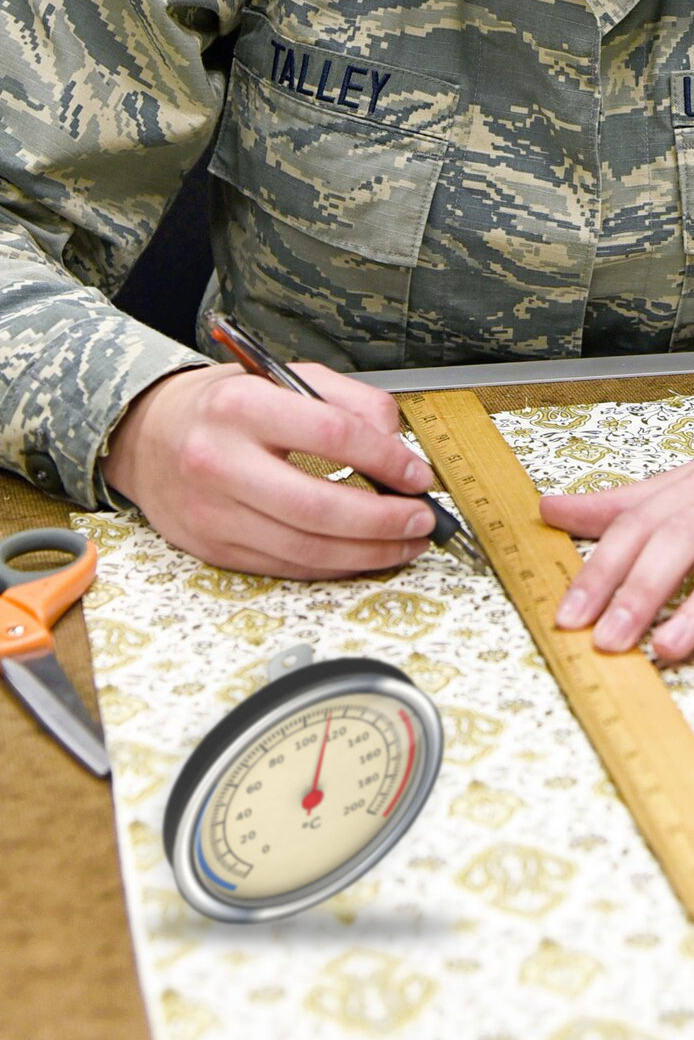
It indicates 110; °C
